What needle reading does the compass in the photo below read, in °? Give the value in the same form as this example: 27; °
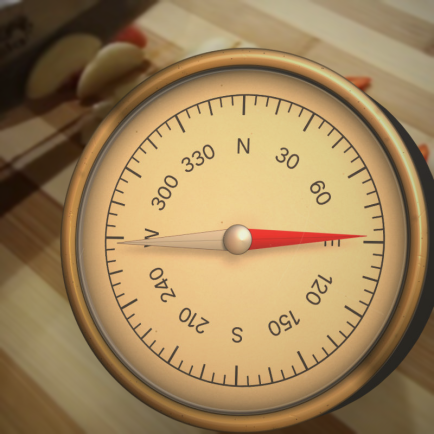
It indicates 87.5; °
